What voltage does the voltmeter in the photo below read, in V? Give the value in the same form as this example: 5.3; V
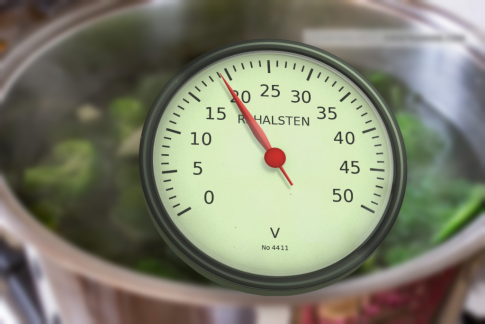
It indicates 19; V
